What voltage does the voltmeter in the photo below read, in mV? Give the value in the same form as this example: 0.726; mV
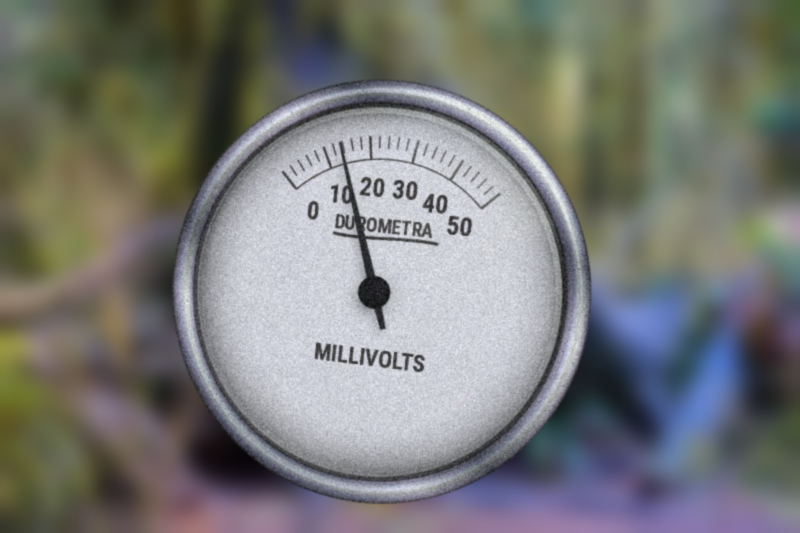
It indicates 14; mV
